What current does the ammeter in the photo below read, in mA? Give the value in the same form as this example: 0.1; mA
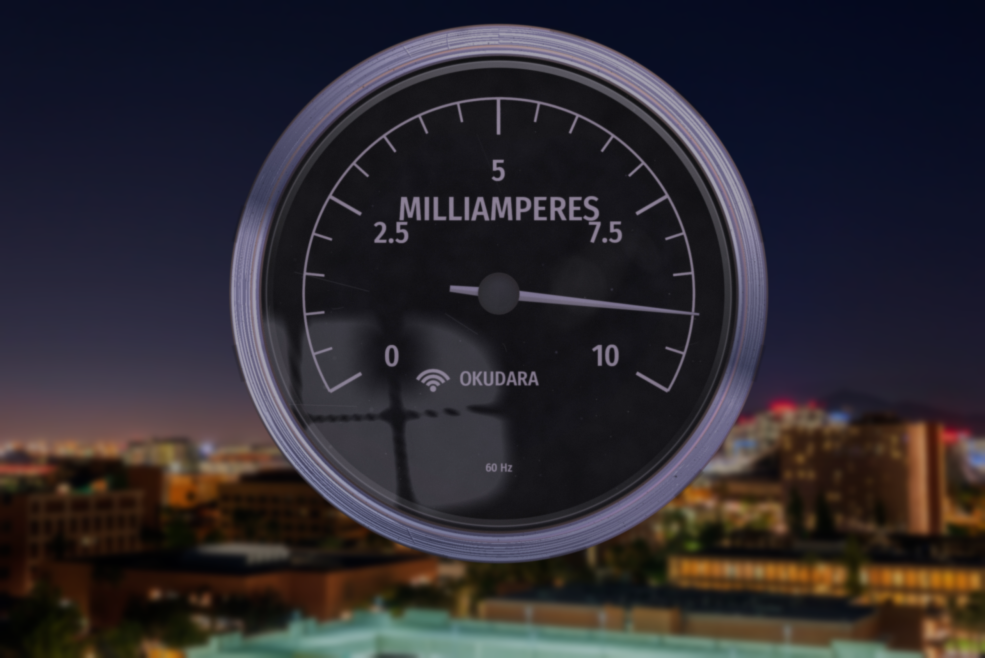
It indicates 9; mA
